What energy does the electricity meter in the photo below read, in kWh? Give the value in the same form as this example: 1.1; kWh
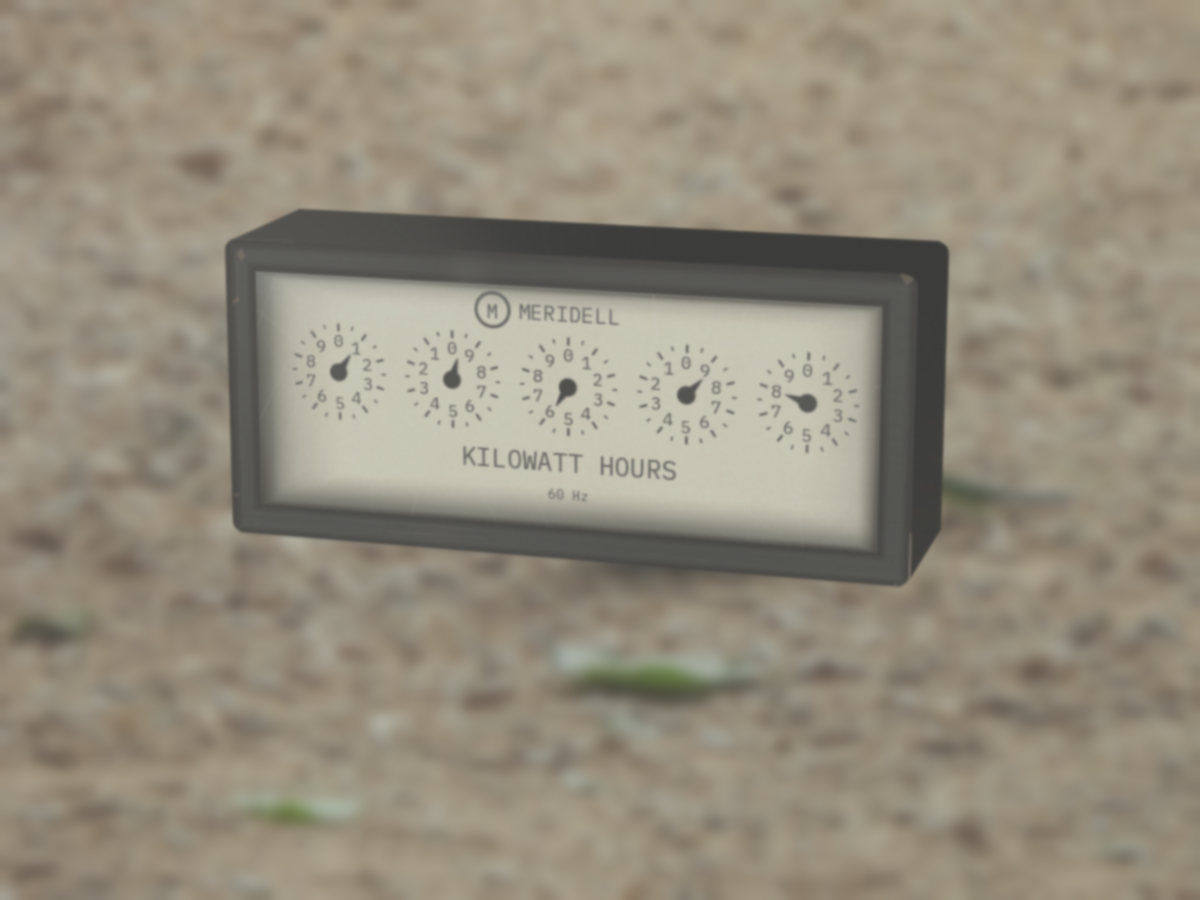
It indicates 9588; kWh
